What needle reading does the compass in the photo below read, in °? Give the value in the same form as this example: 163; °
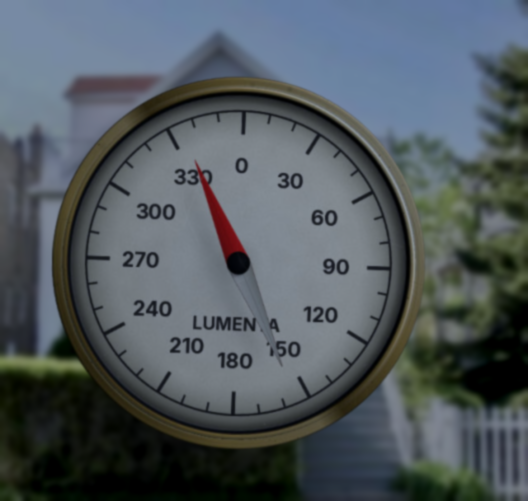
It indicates 335; °
